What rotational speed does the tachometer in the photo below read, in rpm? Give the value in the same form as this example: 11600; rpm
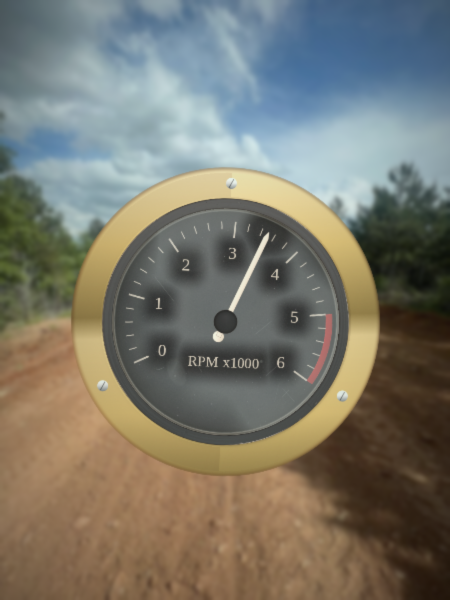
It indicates 3500; rpm
